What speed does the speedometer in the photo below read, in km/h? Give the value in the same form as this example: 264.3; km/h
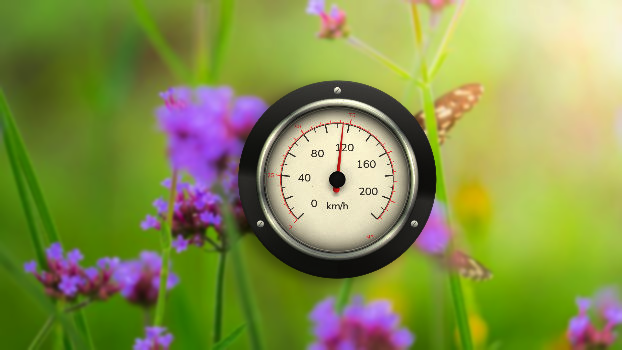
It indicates 115; km/h
